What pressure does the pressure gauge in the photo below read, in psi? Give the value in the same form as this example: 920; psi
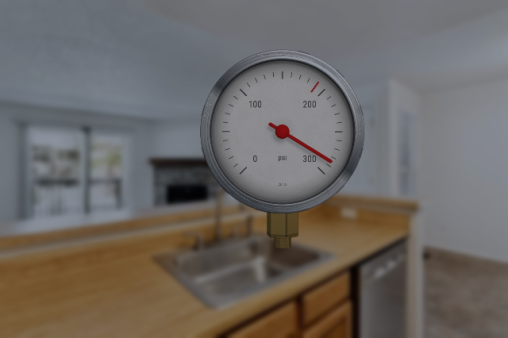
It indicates 285; psi
